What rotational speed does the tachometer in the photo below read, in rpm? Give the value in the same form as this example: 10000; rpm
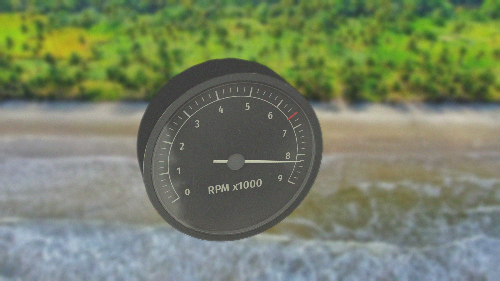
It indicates 8200; rpm
